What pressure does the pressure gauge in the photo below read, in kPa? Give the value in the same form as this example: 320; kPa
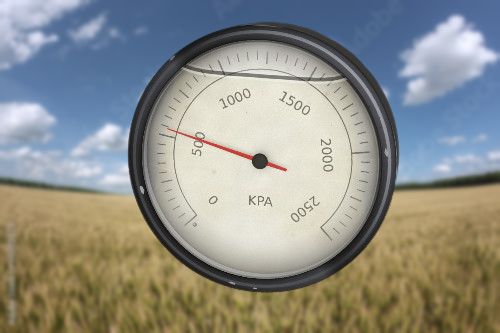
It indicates 550; kPa
